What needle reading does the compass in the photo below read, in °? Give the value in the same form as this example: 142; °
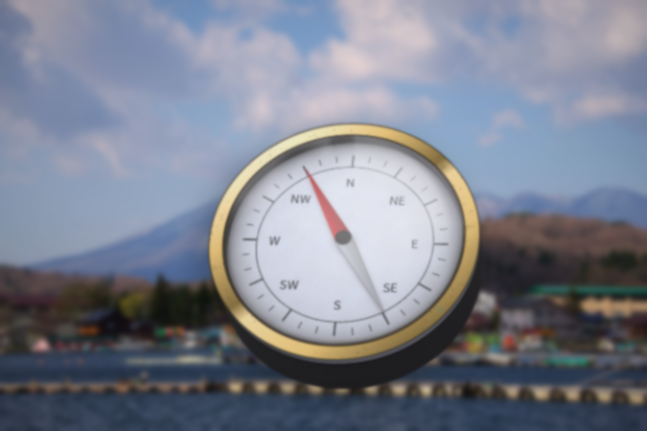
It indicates 330; °
